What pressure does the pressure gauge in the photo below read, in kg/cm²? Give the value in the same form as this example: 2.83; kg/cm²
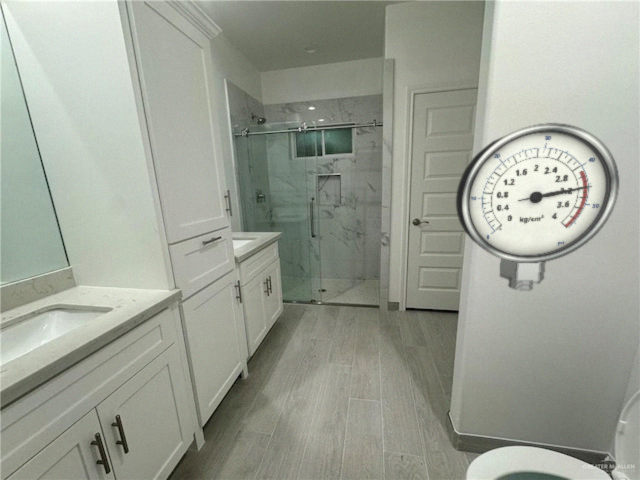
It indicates 3.2; kg/cm²
